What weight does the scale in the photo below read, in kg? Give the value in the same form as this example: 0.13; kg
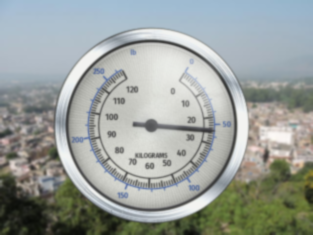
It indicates 25; kg
